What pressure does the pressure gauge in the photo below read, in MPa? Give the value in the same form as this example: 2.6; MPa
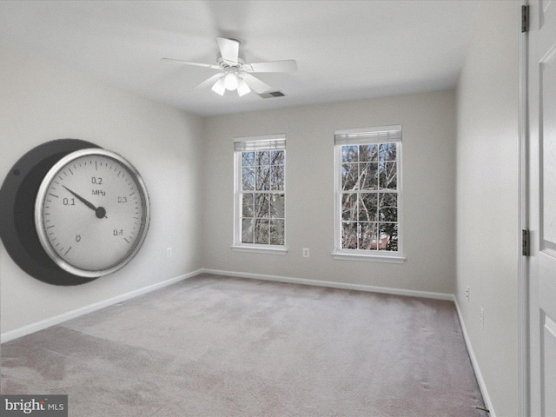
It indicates 0.12; MPa
